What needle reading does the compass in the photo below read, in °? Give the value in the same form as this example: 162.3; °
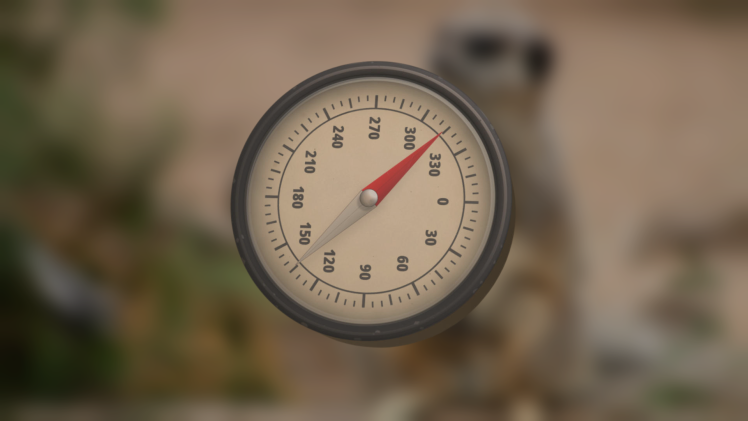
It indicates 315; °
